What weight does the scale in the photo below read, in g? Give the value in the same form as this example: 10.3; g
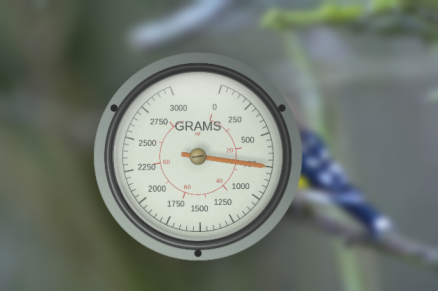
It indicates 750; g
